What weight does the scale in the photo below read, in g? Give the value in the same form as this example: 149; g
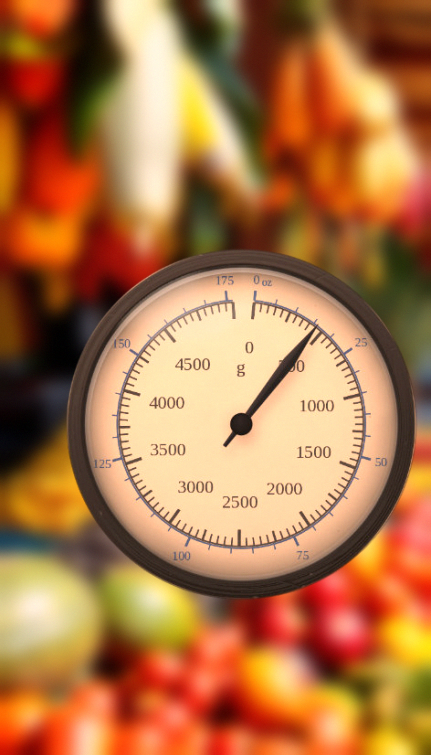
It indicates 450; g
